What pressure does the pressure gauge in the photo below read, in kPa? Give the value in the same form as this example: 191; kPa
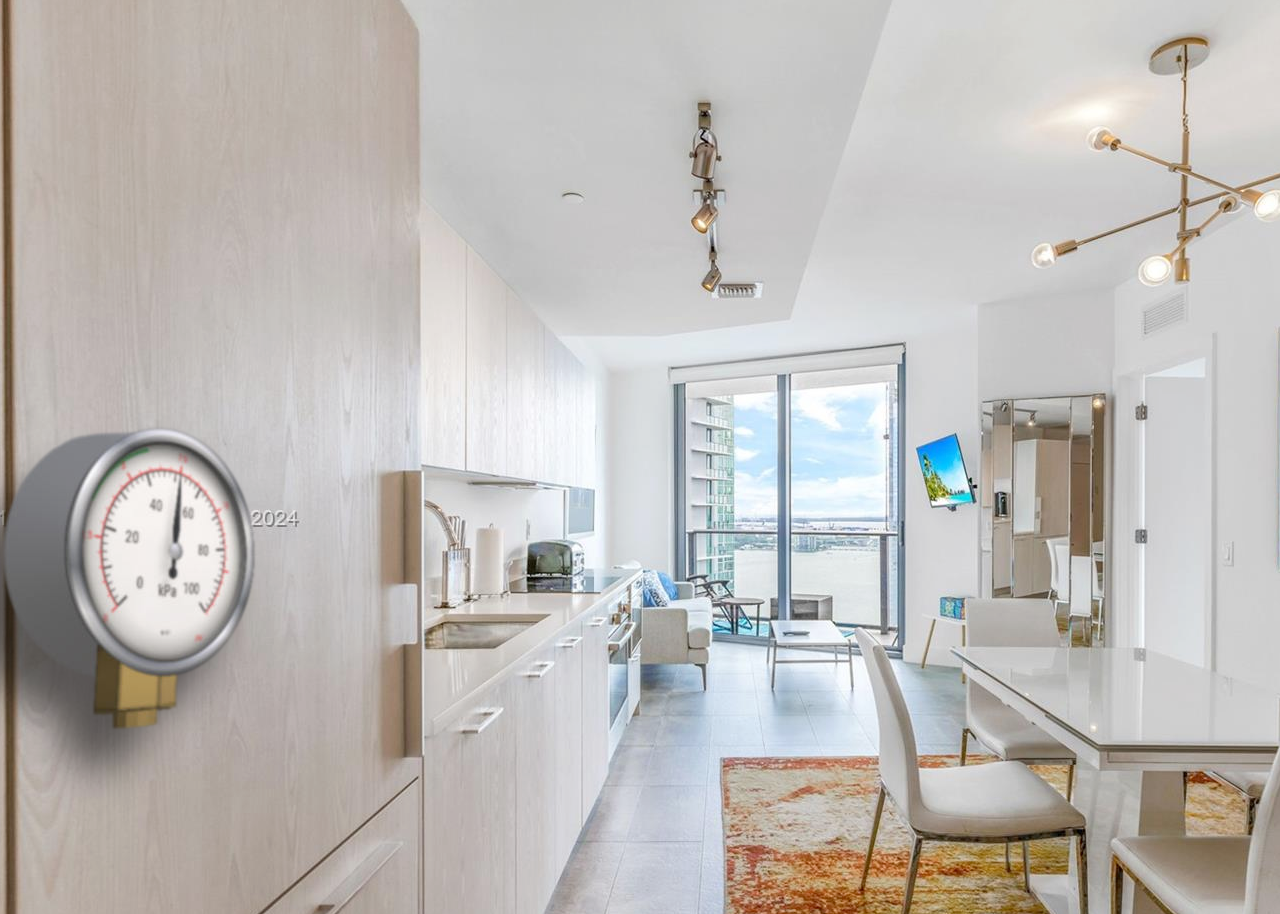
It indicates 50; kPa
